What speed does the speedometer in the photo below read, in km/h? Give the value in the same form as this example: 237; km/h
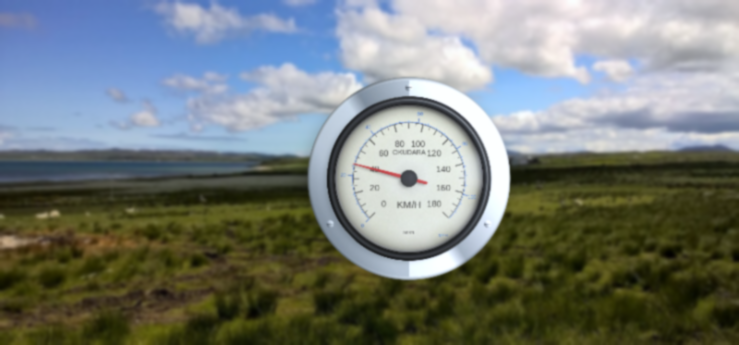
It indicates 40; km/h
